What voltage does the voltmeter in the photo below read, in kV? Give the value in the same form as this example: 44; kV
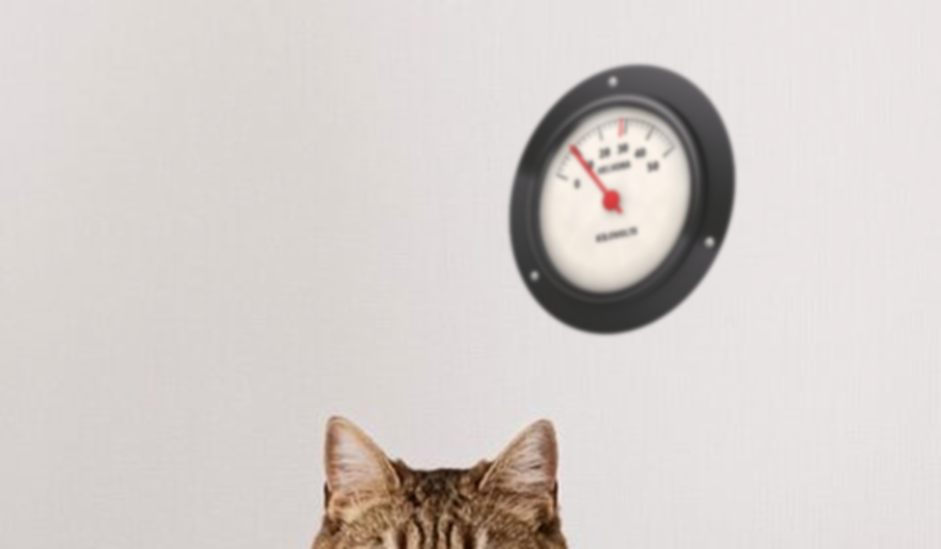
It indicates 10; kV
